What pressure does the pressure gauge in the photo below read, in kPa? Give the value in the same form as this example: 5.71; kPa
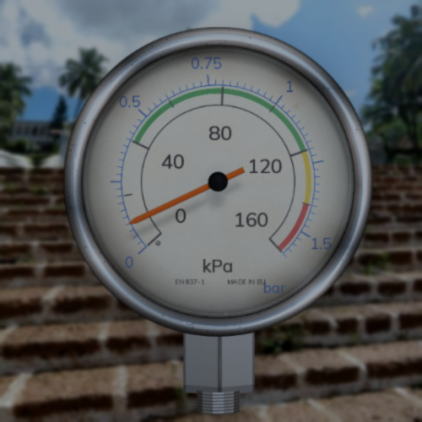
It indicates 10; kPa
